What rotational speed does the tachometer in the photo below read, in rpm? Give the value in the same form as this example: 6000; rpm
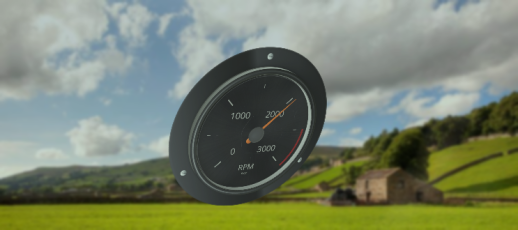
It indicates 2000; rpm
